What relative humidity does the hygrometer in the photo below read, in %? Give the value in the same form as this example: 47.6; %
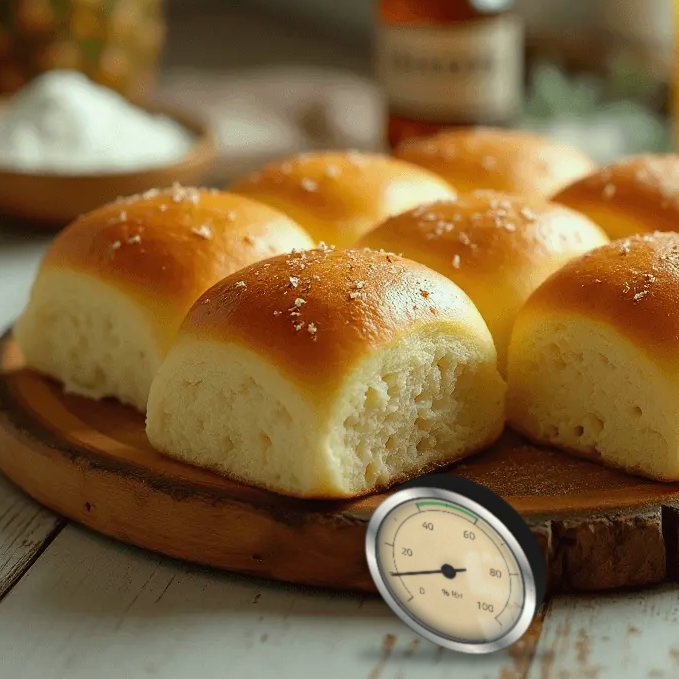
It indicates 10; %
